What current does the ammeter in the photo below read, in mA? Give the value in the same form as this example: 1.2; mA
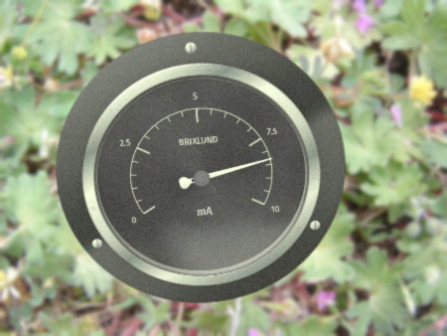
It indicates 8.25; mA
